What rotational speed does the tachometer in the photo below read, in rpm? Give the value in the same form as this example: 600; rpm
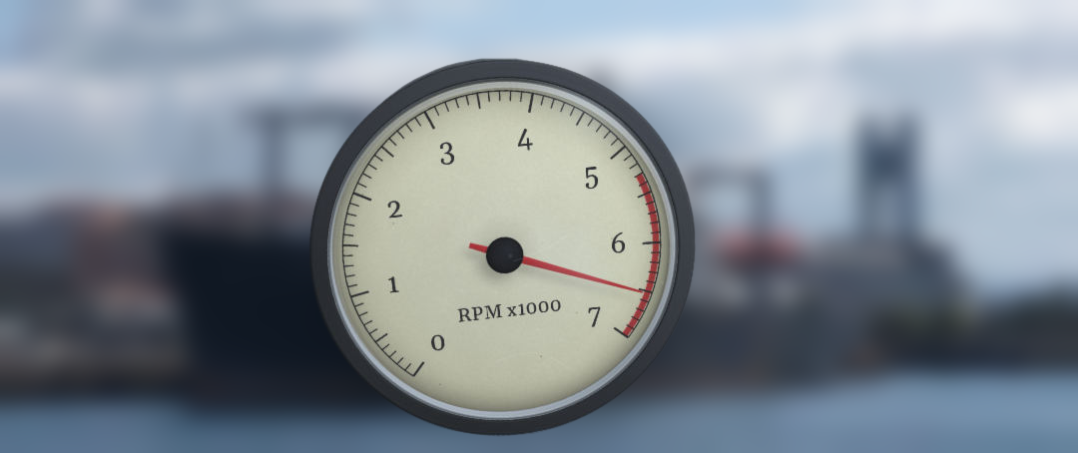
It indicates 6500; rpm
